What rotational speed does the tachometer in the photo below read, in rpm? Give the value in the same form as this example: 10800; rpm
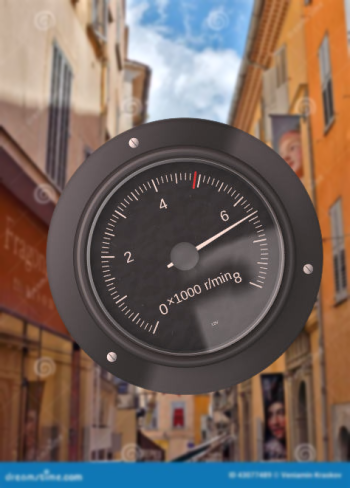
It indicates 6400; rpm
